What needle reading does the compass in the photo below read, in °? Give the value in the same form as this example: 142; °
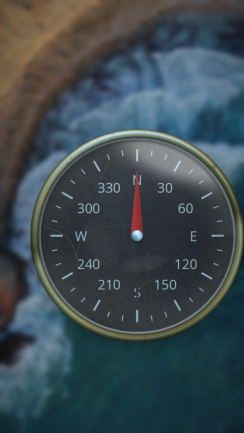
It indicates 0; °
